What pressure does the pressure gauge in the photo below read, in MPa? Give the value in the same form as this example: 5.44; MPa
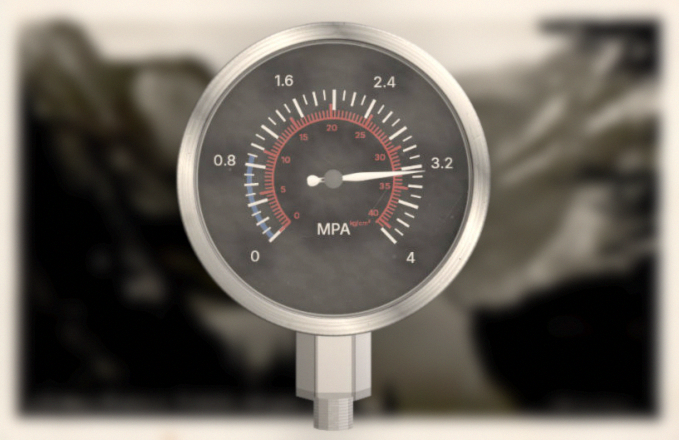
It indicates 3.25; MPa
